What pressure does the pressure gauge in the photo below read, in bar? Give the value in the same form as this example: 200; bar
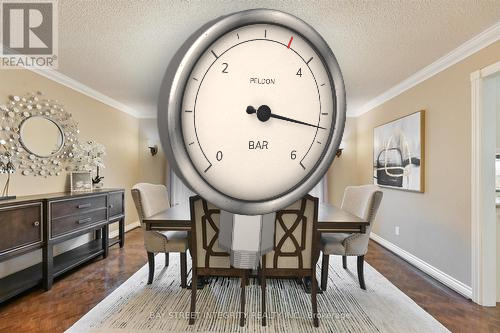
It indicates 5.25; bar
